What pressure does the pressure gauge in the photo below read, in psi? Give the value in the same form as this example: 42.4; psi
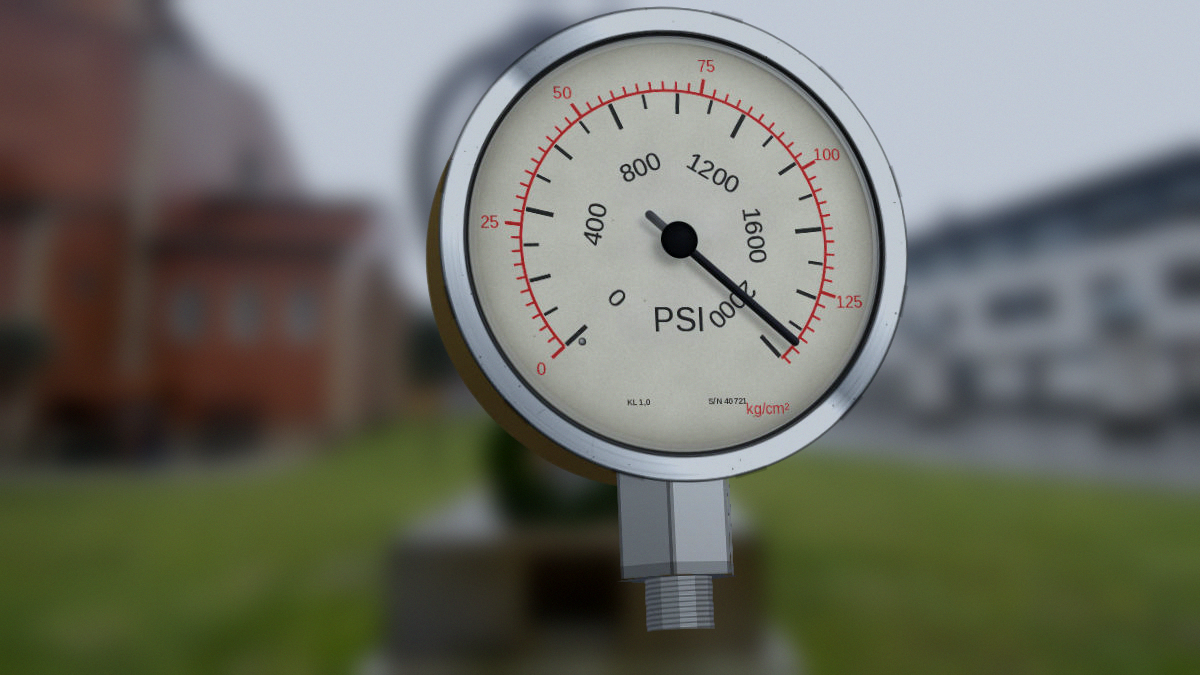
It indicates 1950; psi
